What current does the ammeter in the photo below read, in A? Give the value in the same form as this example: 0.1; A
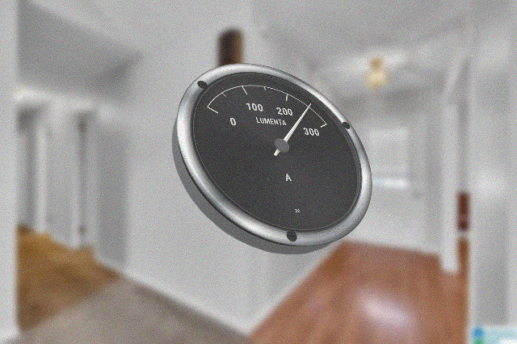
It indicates 250; A
